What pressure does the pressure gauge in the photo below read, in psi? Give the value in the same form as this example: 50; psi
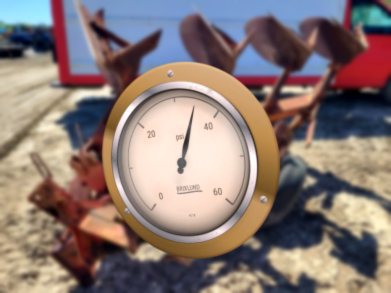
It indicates 35; psi
